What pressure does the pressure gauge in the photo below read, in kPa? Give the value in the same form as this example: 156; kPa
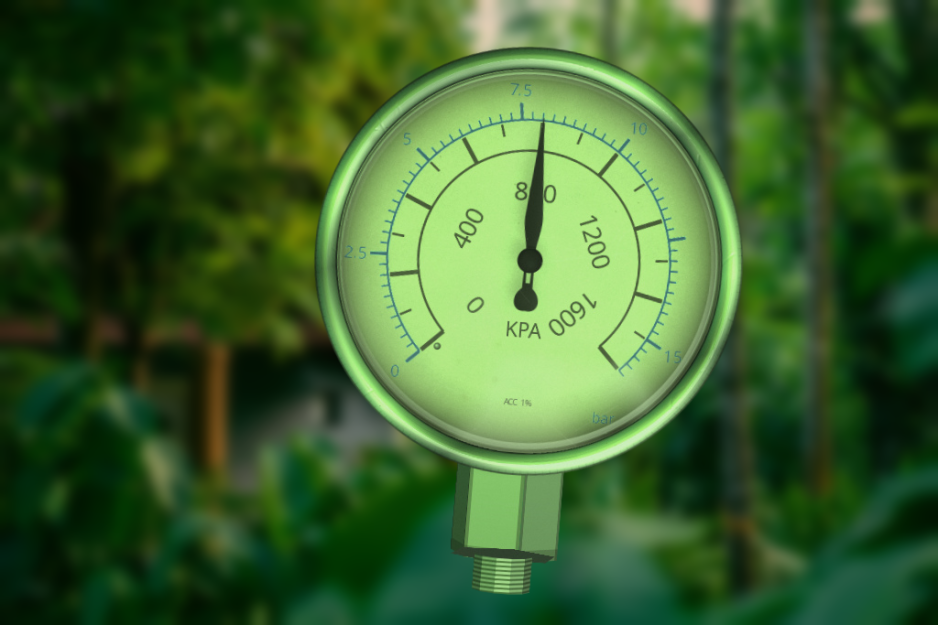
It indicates 800; kPa
